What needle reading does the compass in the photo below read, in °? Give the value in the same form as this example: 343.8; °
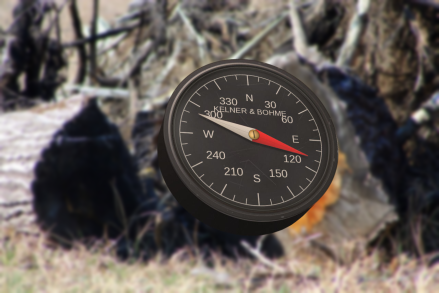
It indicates 110; °
